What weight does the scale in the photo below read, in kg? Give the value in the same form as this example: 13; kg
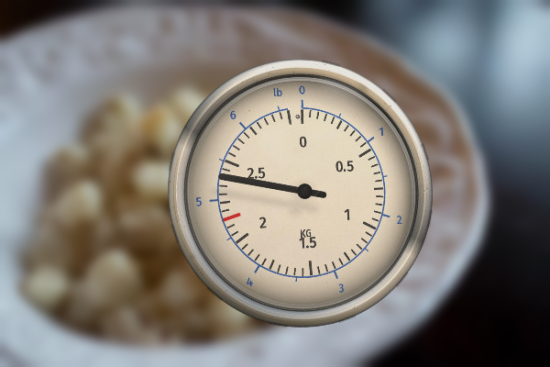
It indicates 2.4; kg
